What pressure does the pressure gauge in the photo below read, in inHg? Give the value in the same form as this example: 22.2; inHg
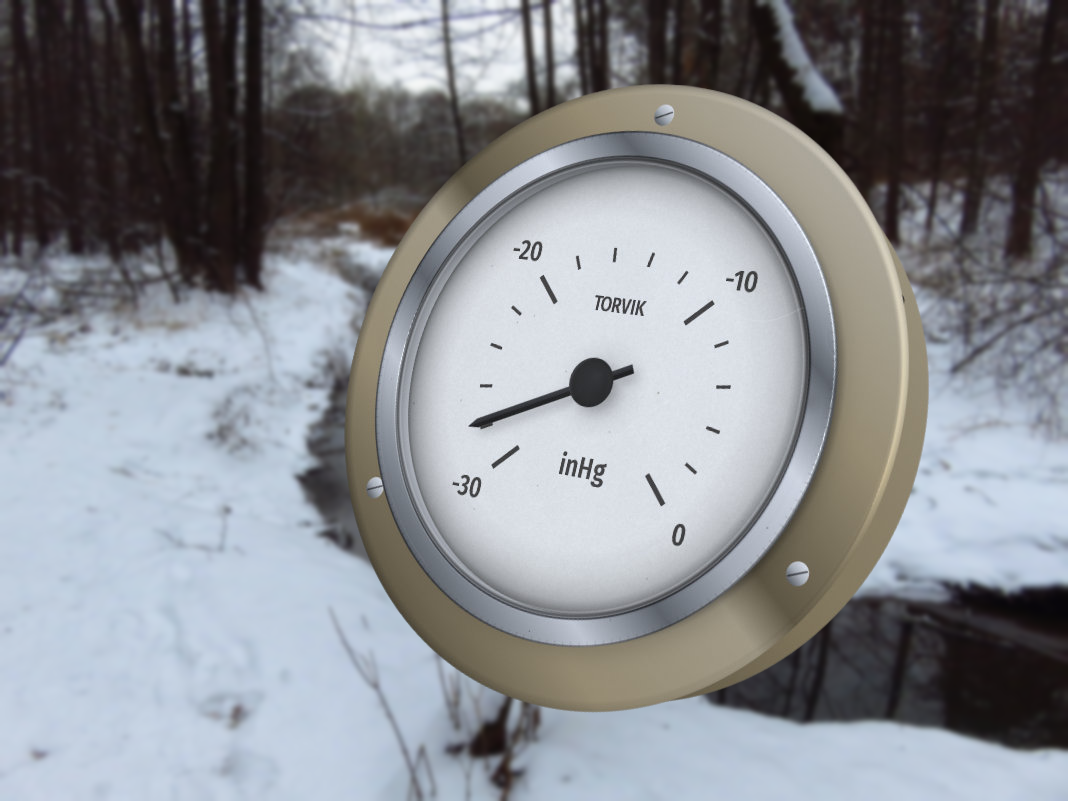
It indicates -28; inHg
